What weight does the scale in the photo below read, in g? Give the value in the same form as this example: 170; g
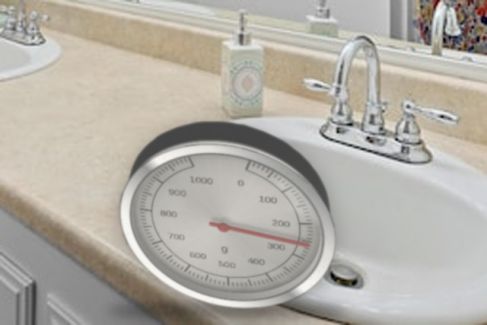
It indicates 250; g
